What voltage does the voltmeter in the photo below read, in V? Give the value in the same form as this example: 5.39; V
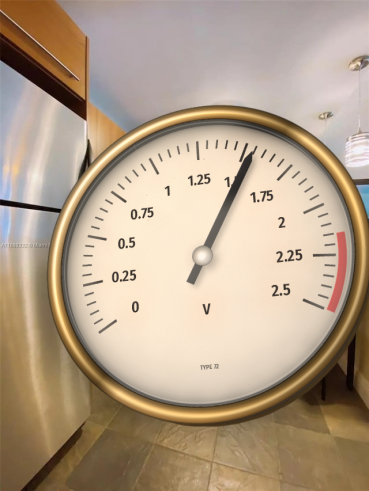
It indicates 1.55; V
